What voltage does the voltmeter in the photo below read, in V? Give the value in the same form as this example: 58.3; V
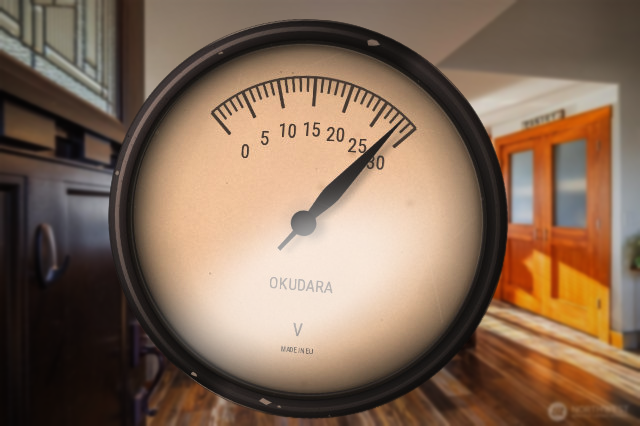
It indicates 28; V
